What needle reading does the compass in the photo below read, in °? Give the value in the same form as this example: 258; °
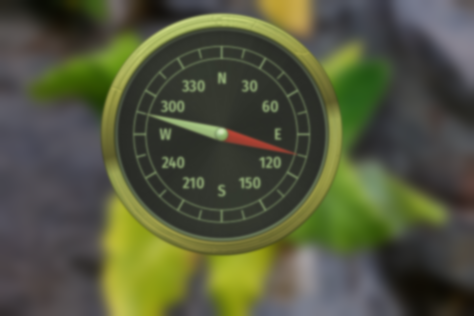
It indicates 105; °
